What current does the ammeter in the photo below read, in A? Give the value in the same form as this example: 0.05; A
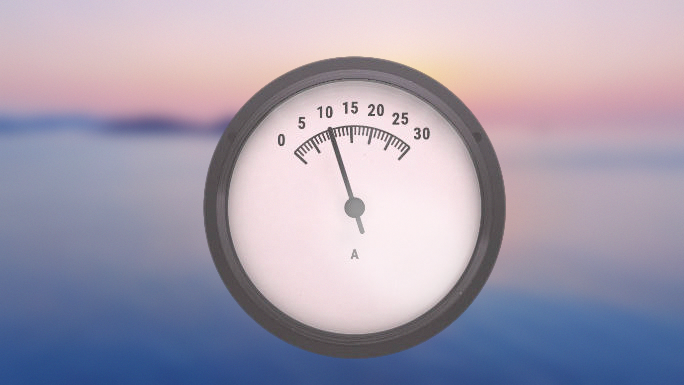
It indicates 10; A
